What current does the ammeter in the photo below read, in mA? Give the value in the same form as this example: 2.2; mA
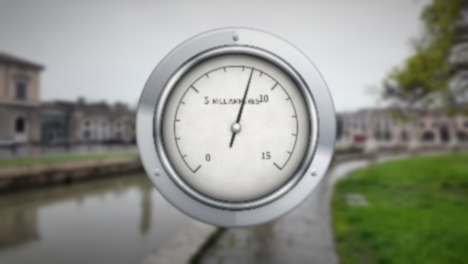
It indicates 8.5; mA
